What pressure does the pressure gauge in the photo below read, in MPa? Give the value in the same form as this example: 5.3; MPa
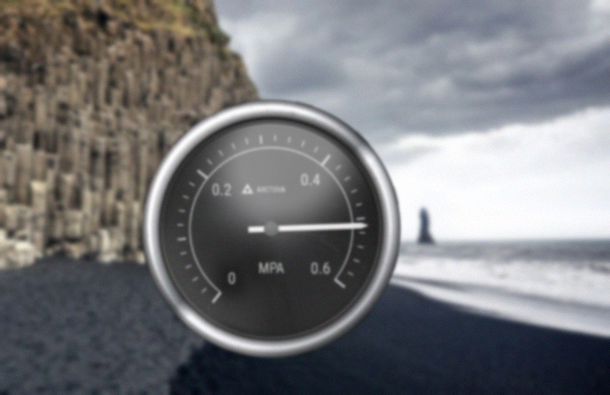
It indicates 0.51; MPa
